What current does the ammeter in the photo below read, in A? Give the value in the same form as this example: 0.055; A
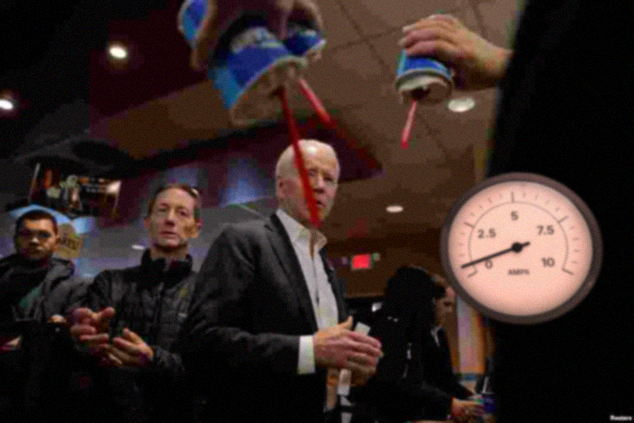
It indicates 0.5; A
